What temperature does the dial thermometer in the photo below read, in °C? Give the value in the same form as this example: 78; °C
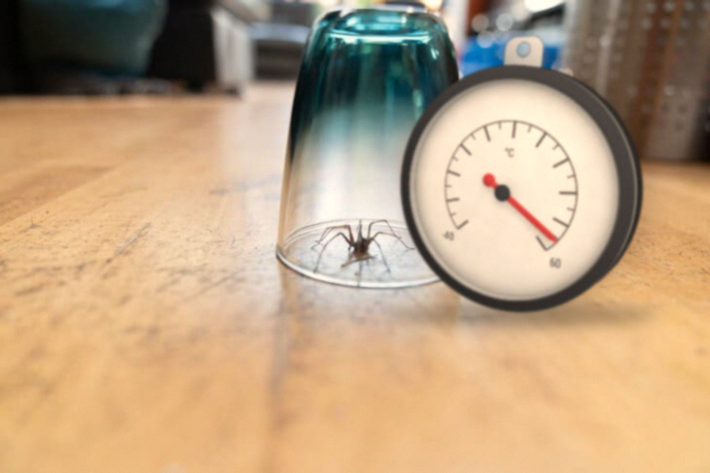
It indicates 55; °C
